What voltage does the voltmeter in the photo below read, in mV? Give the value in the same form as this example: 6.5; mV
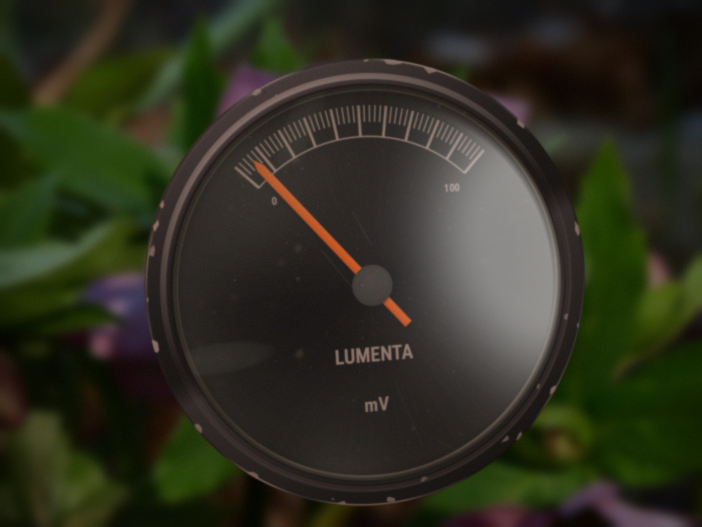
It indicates 6; mV
